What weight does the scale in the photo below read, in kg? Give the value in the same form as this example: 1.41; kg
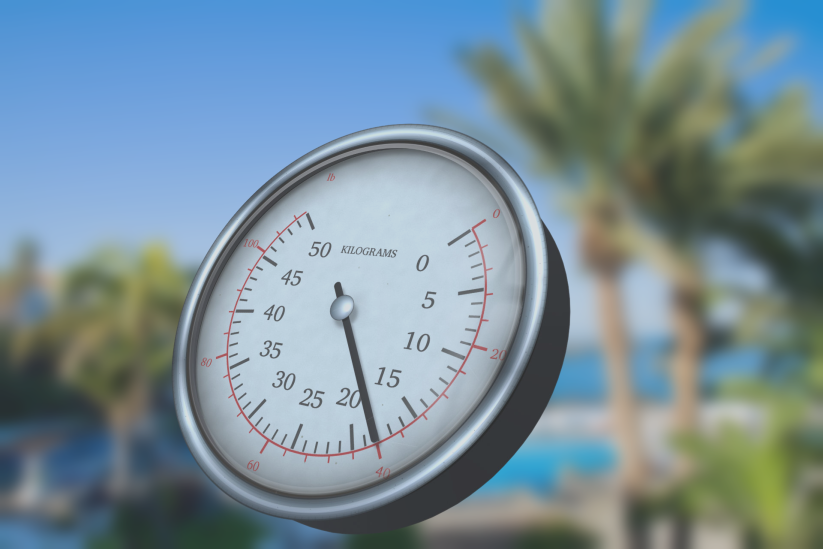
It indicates 18; kg
